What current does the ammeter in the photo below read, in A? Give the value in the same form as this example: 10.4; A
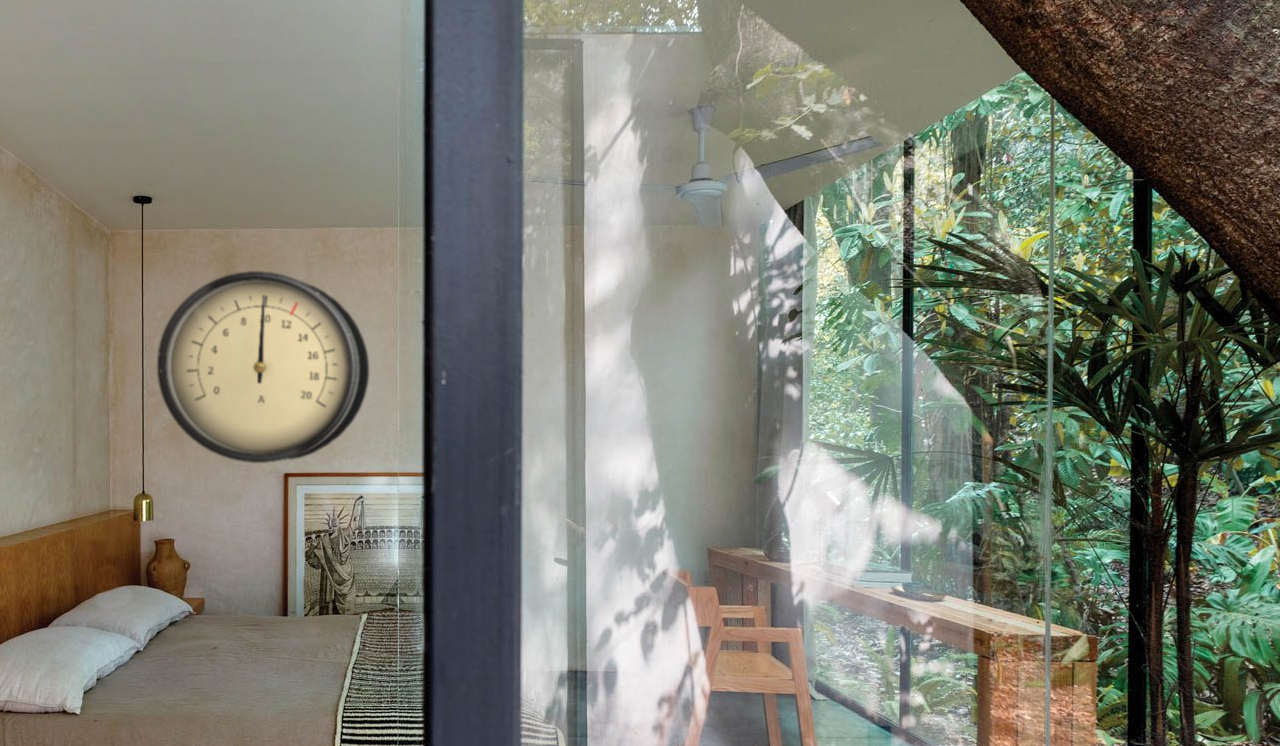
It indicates 10; A
